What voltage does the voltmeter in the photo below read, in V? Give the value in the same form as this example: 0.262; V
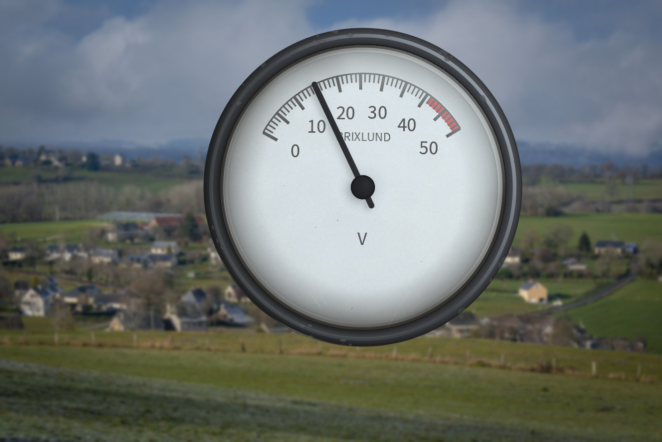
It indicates 15; V
